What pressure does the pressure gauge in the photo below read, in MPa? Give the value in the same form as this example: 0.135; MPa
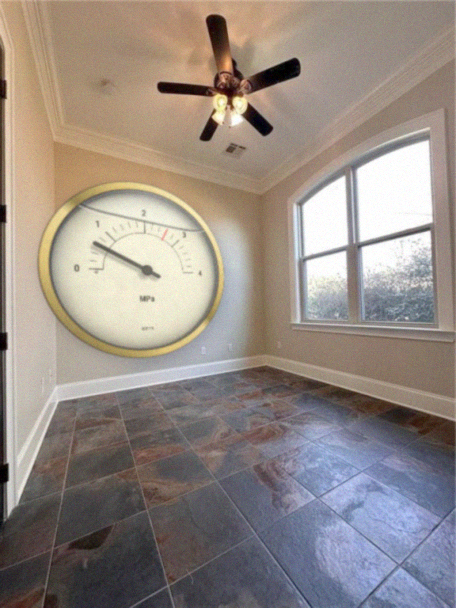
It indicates 0.6; MPa
